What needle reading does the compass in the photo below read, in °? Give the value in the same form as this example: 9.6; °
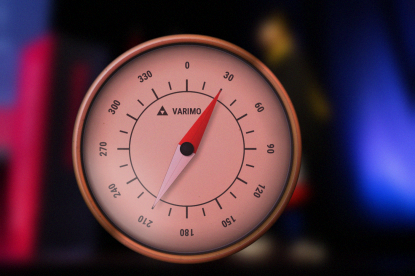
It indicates 30; °
